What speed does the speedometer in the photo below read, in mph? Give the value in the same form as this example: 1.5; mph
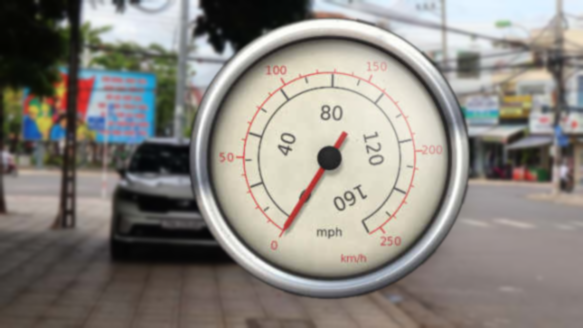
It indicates 0; mph
